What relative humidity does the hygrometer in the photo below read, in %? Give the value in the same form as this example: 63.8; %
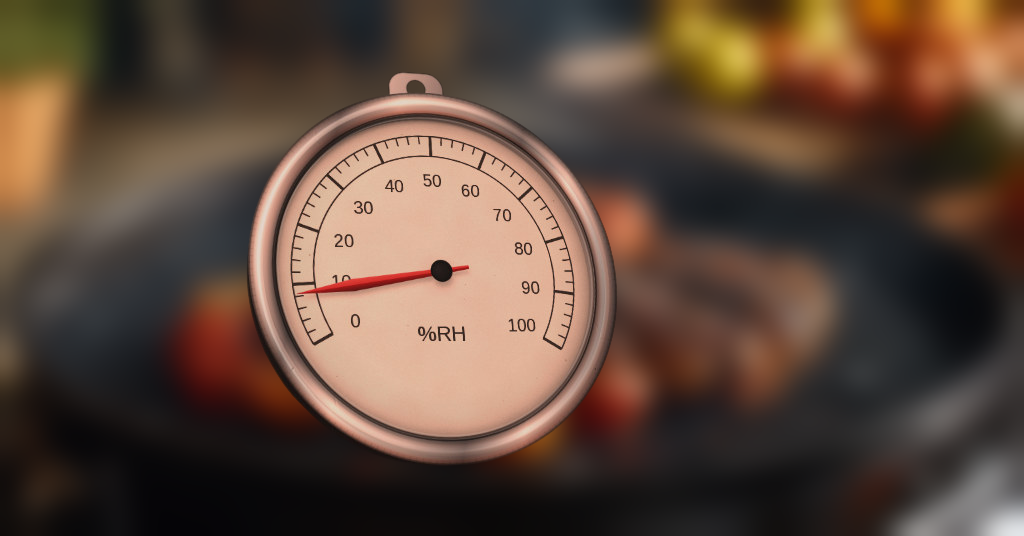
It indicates 8; %
